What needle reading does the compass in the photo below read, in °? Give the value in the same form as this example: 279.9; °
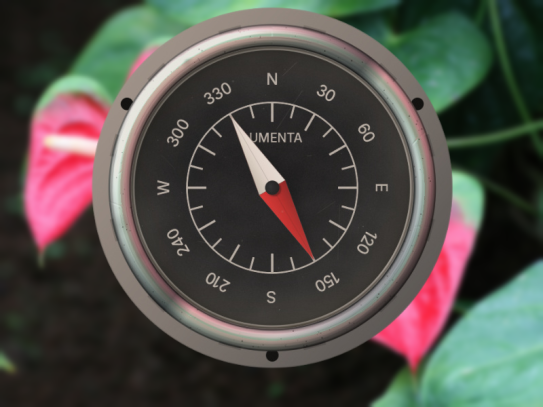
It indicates 150; °
